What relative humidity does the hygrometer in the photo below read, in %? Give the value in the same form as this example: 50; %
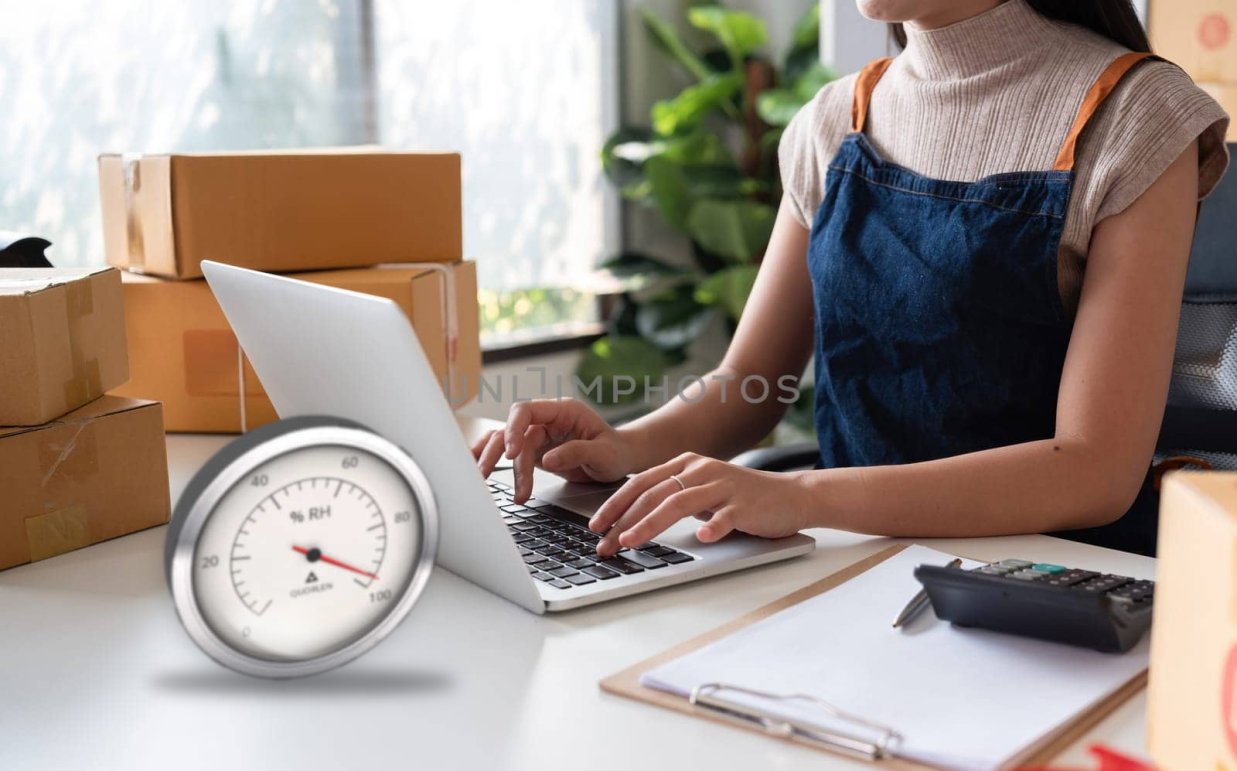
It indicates 96; %
